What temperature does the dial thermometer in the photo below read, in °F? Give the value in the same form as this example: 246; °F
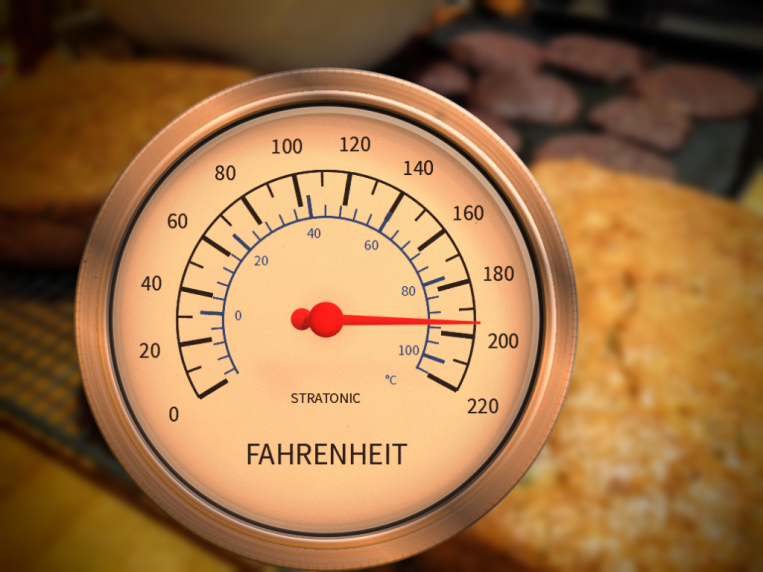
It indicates 195; °F
